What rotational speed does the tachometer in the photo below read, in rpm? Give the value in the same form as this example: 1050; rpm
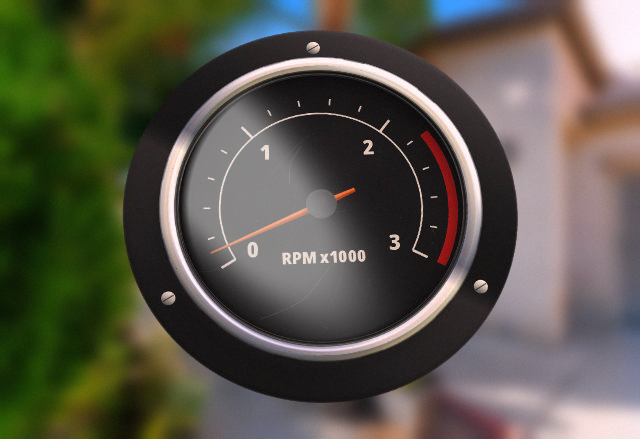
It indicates 100; rpm
